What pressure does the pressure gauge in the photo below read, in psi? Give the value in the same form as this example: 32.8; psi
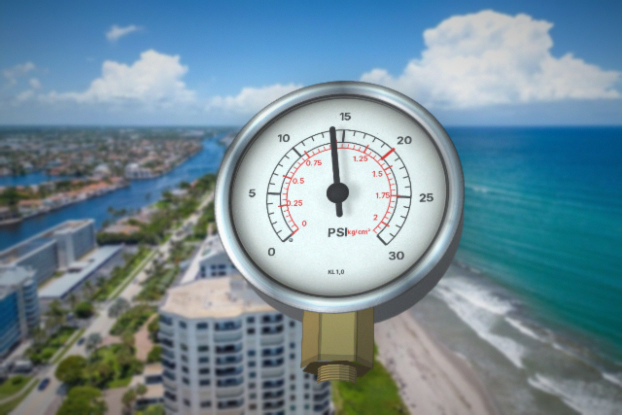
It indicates 14; psi
